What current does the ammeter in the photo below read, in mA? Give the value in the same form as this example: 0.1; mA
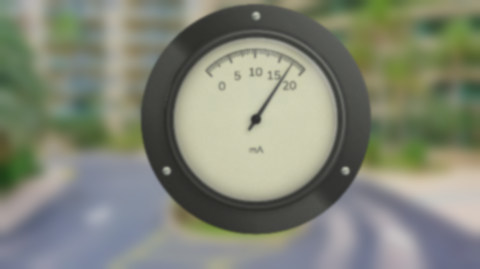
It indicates 17.5; mA
